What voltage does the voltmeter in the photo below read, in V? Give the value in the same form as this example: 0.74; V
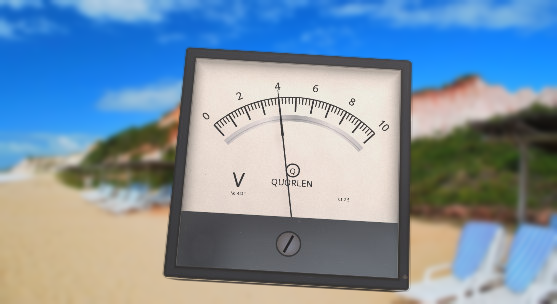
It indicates 4; V
